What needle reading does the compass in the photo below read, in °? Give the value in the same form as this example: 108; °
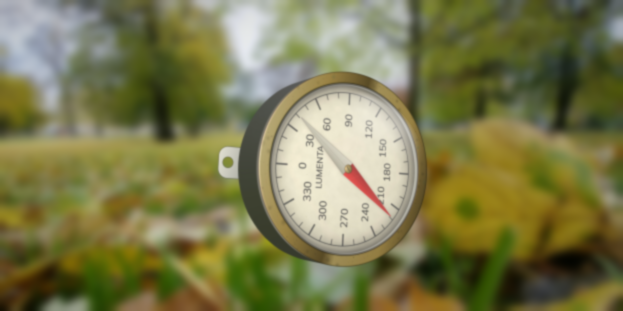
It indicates 220; °
